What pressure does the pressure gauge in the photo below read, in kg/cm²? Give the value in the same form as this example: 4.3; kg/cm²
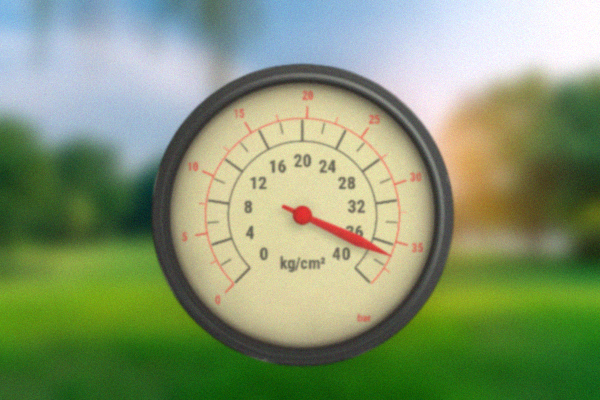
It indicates 37; kg/cm²
